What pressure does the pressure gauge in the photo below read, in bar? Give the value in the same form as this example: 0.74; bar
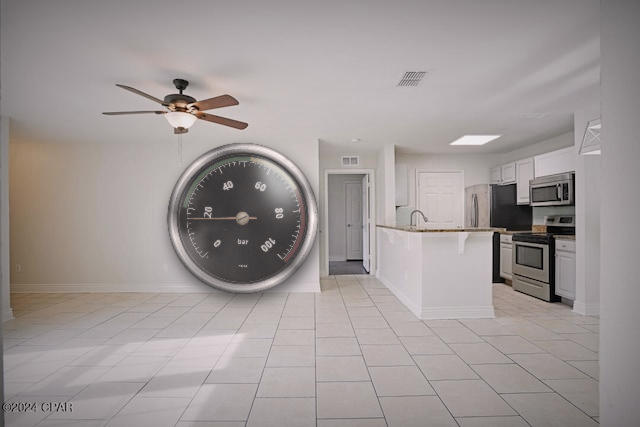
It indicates 16; bar
